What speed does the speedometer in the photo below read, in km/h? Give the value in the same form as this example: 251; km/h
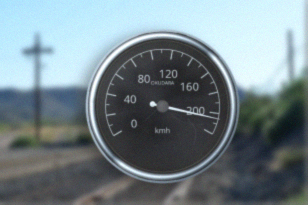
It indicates 205; km/h
